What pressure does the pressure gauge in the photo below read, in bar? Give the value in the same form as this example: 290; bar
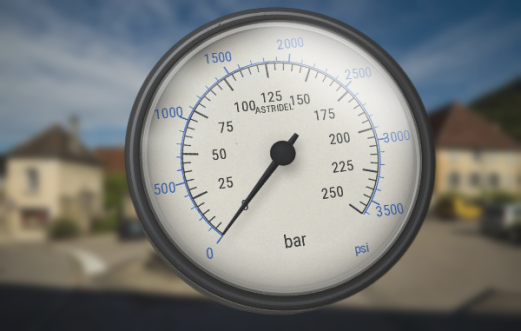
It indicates 0; bar
